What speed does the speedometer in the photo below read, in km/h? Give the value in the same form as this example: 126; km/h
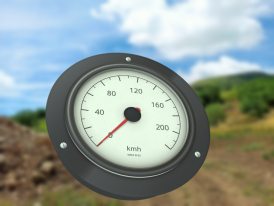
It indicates 0; km/h
